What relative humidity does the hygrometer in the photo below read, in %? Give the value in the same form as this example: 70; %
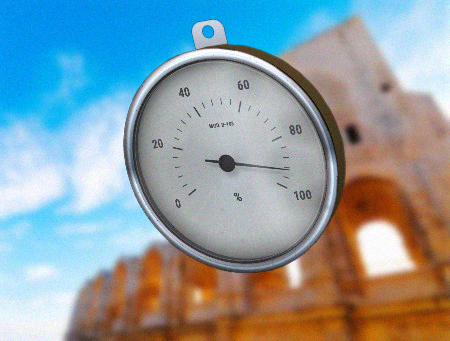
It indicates 92; %
